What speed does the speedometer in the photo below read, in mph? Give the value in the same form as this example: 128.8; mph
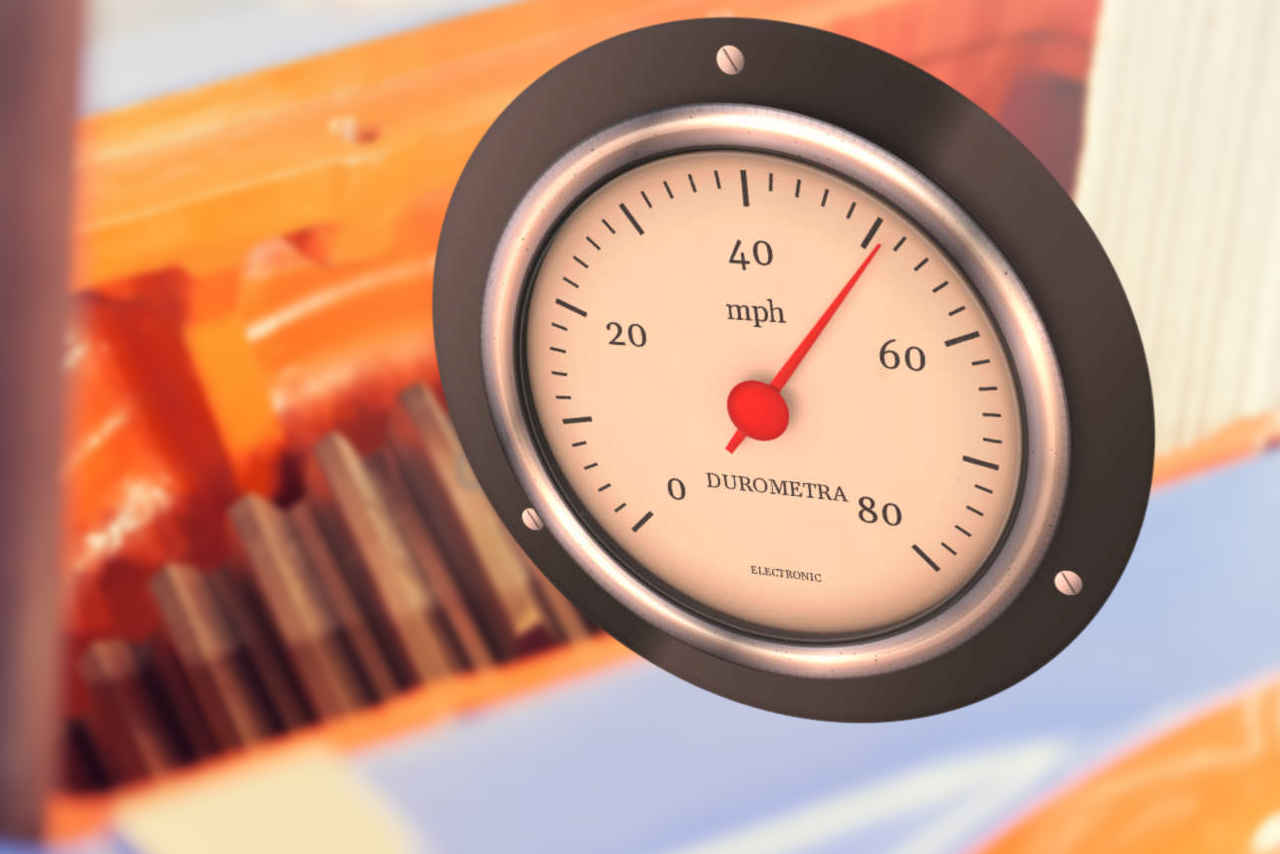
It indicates 51; mph
